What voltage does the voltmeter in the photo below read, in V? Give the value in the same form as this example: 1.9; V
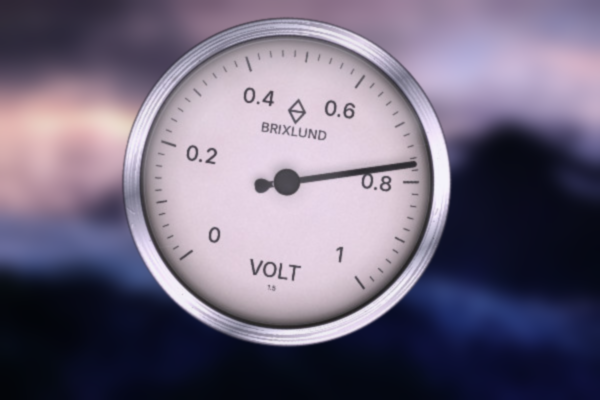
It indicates 0.77; V
